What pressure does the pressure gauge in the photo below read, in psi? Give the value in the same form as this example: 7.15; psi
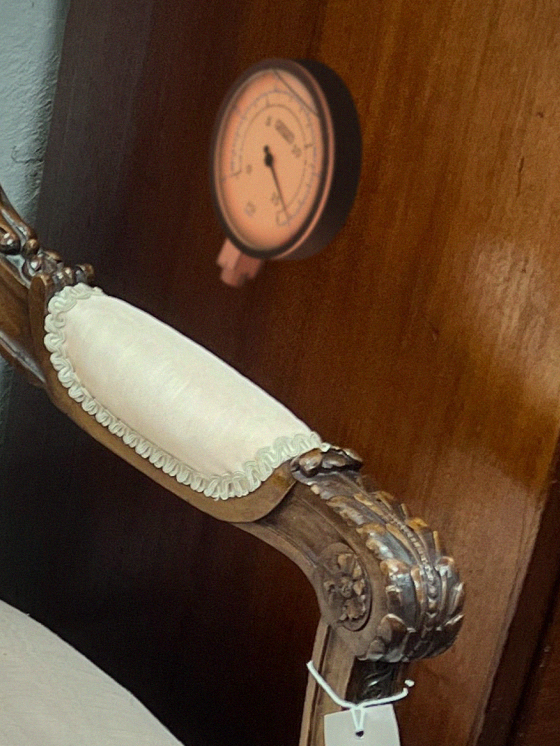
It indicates 14; psi
